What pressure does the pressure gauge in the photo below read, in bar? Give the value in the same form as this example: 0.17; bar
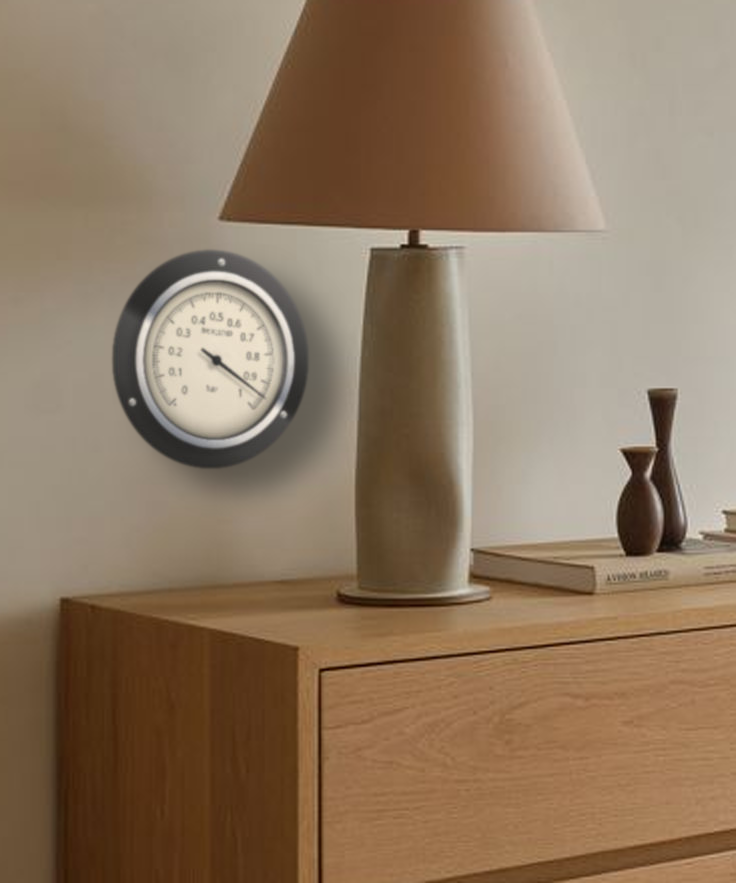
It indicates 0.95; bar
